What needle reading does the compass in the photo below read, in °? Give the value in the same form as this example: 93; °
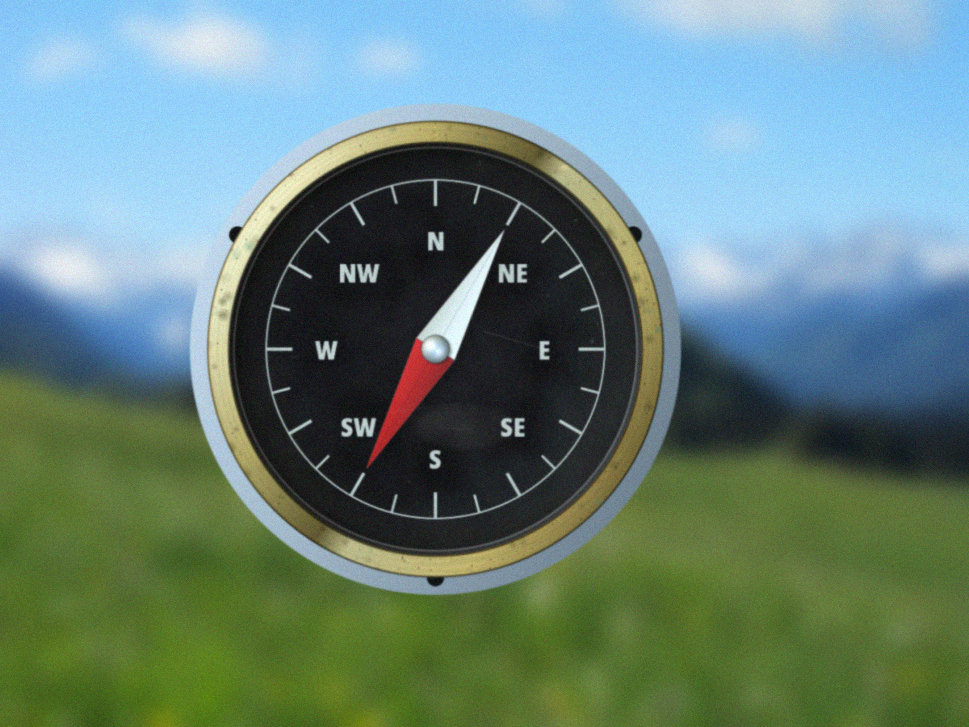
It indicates 210; °
